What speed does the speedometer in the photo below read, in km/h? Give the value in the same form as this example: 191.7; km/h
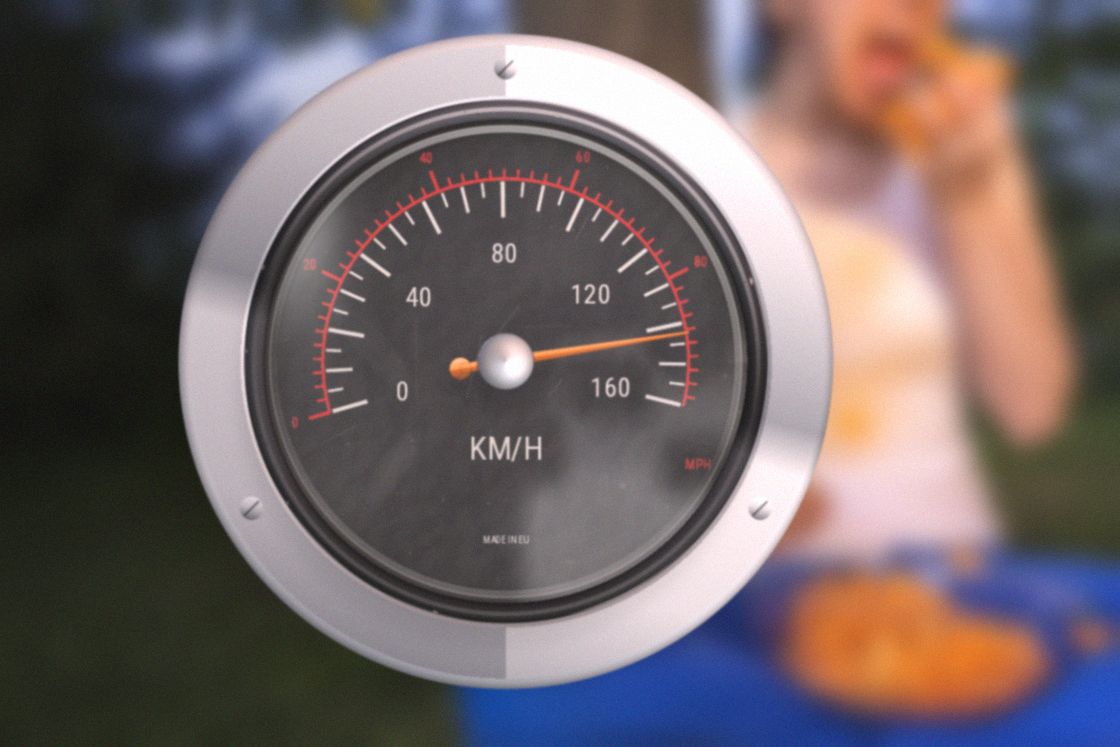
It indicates 142.5; km/h
